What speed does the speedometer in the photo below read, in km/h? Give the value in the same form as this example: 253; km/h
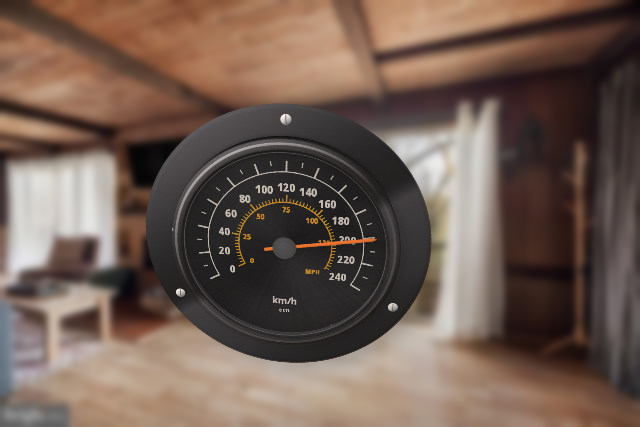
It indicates 200; km/h
